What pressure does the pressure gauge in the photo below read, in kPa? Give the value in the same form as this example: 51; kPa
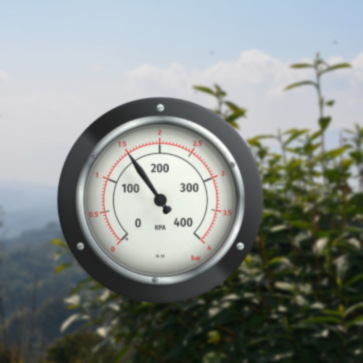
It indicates 150; kPa
